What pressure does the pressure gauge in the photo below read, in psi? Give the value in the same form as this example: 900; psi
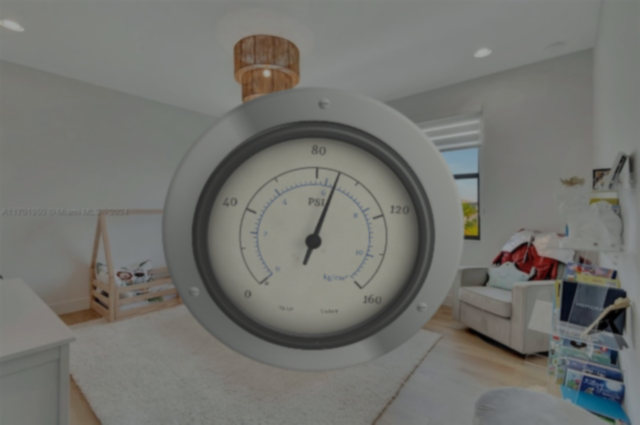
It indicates 90; psi
